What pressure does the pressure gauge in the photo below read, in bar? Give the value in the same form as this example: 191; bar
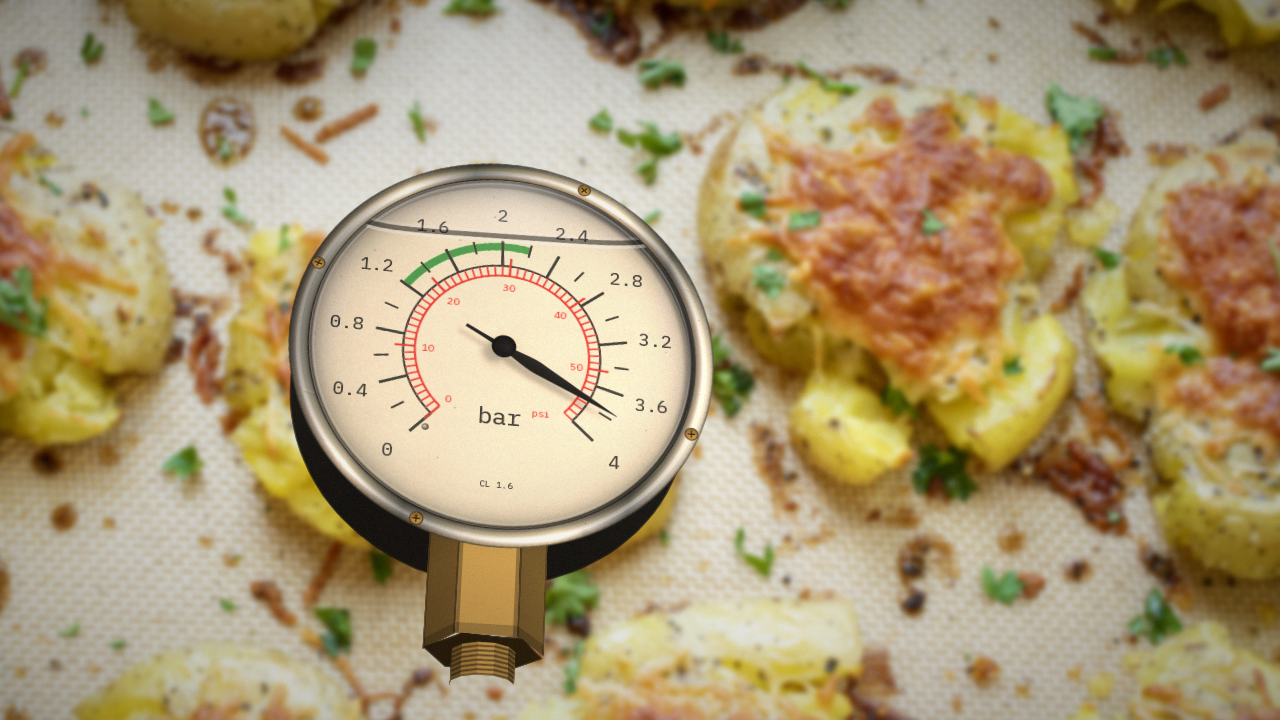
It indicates 3.8; bar
